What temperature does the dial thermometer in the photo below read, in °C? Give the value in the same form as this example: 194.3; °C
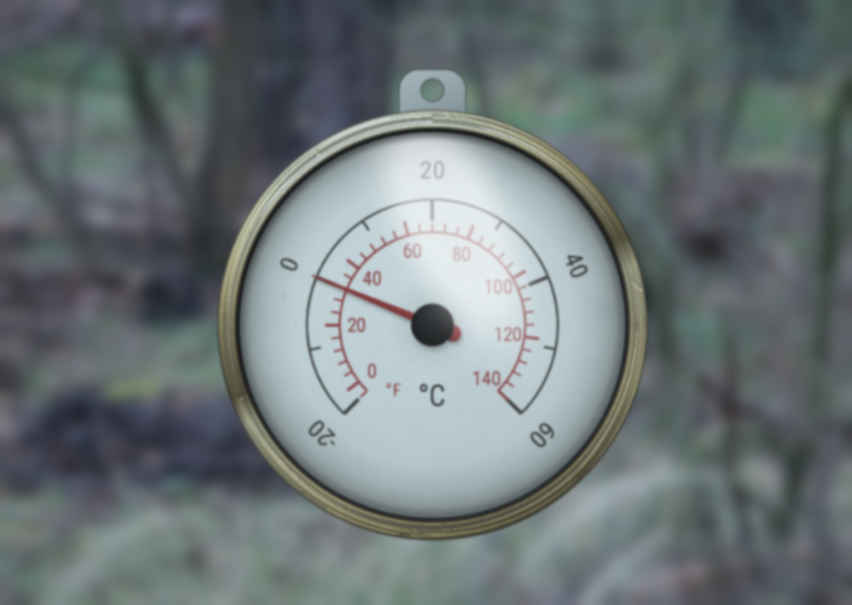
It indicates 0; °C
